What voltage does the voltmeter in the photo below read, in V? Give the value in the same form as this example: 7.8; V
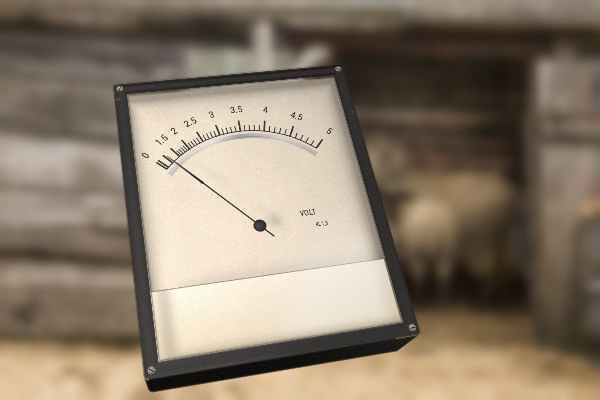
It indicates 1; V
